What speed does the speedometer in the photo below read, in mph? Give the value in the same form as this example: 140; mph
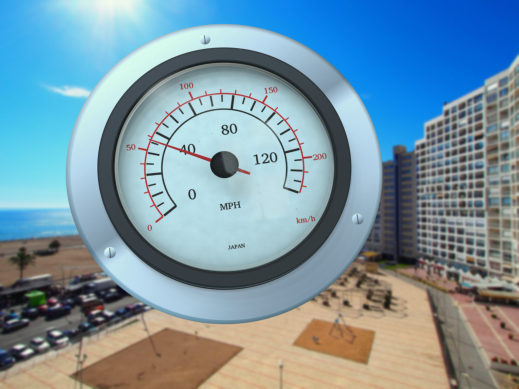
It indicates 35; mph
